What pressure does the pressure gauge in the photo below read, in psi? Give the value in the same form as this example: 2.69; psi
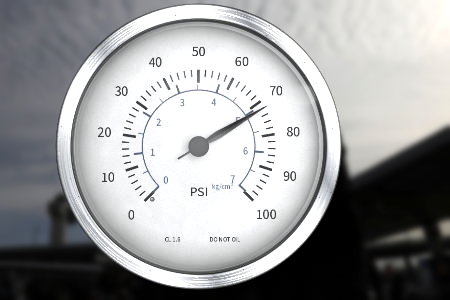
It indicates 72; psi
